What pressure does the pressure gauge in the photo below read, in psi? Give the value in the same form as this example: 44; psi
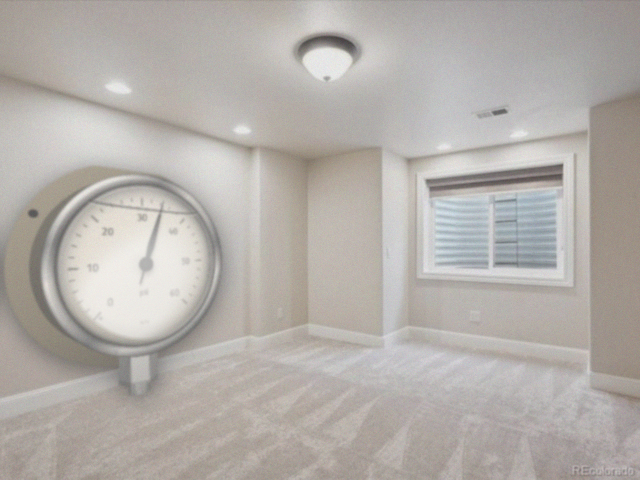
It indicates 34; psi
